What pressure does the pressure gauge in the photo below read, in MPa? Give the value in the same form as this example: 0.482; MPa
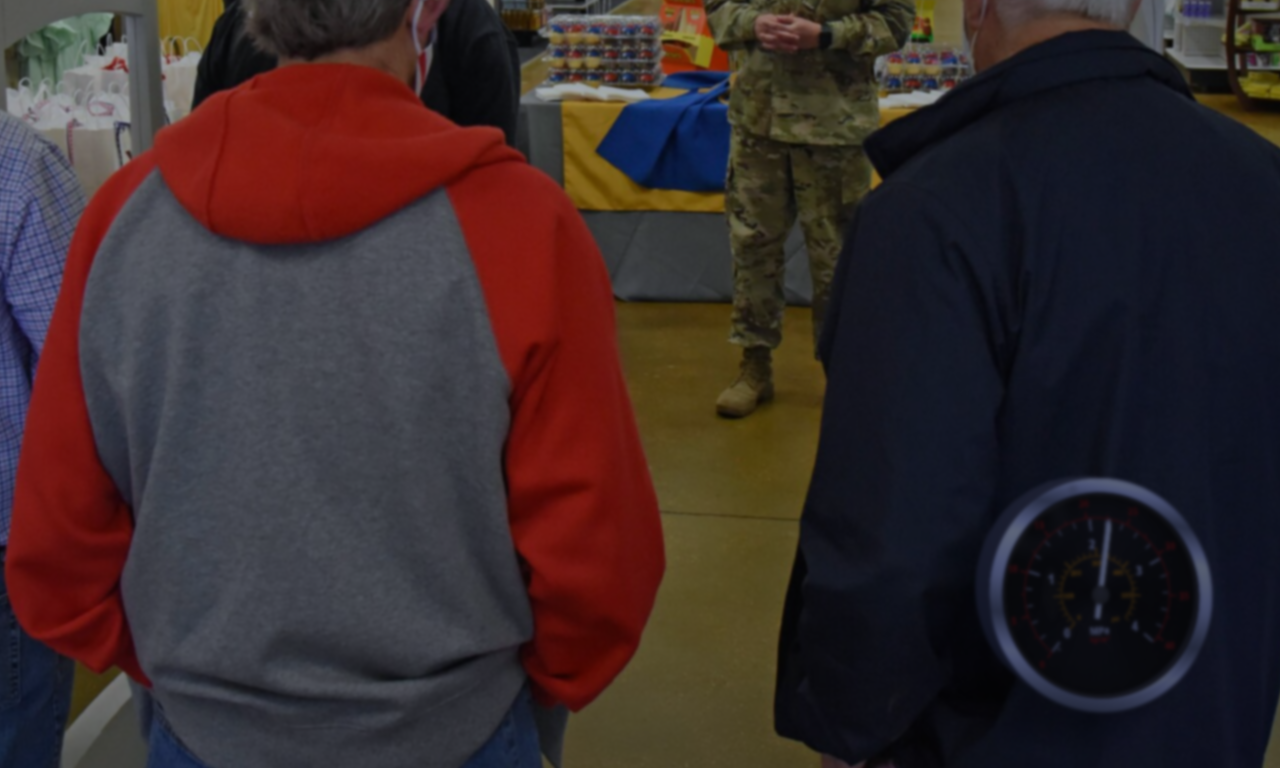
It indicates 2.2; MPa
